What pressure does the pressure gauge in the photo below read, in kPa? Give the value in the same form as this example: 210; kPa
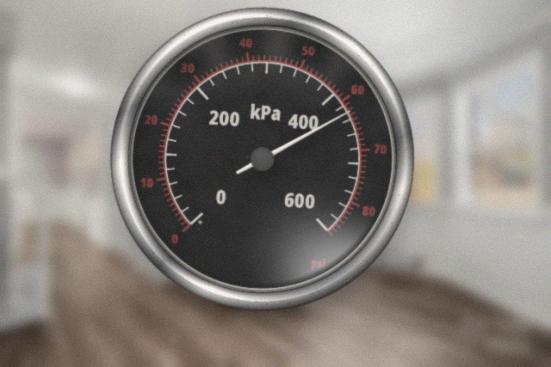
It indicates 430; kPa
